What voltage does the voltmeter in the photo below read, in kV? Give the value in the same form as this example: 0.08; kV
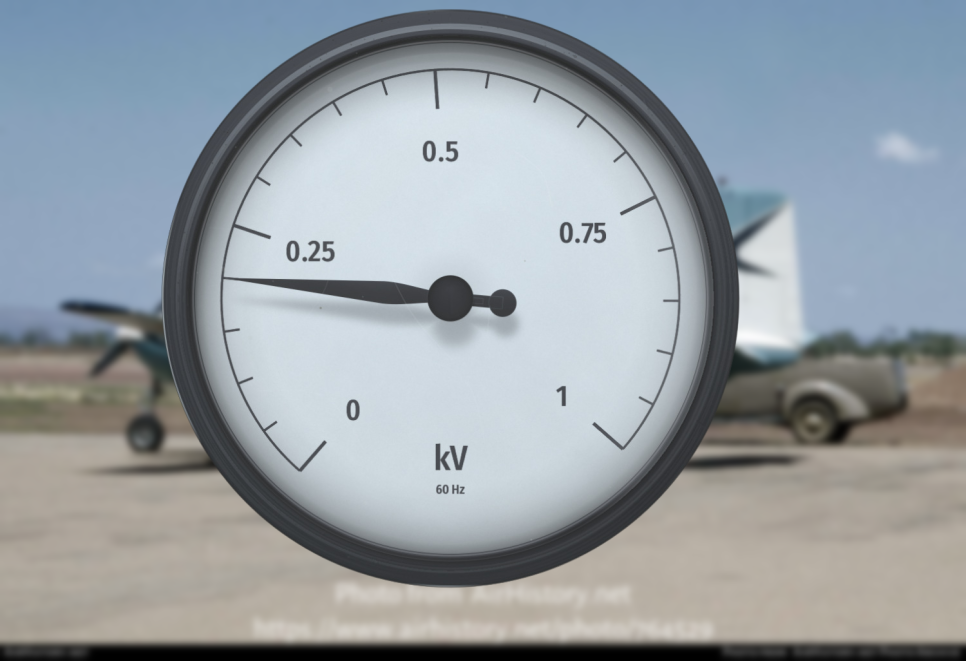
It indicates 0.2; kV
